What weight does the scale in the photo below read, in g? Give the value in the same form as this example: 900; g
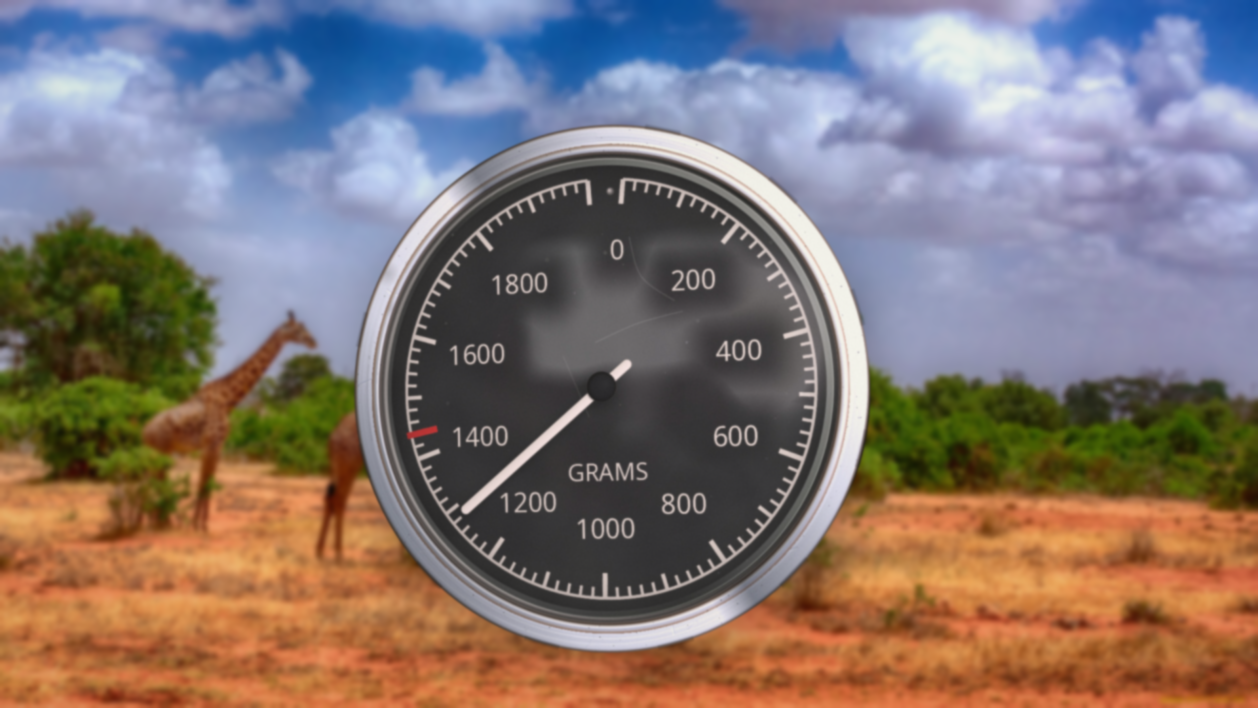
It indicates 1280; g
